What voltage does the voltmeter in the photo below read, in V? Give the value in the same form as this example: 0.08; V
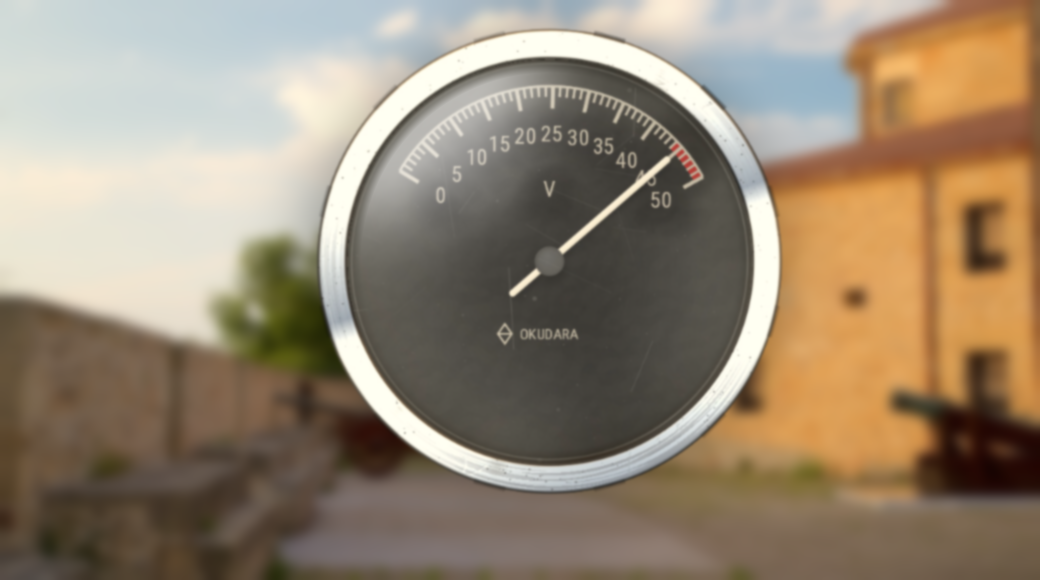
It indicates 45; V
